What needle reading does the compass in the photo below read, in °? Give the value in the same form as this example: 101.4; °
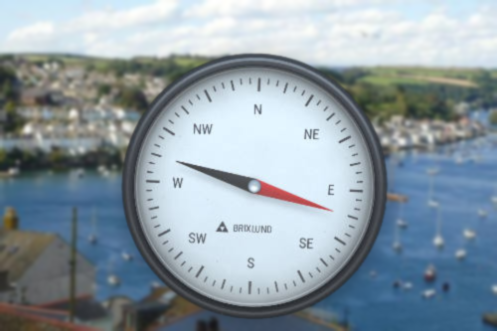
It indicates 105; °
